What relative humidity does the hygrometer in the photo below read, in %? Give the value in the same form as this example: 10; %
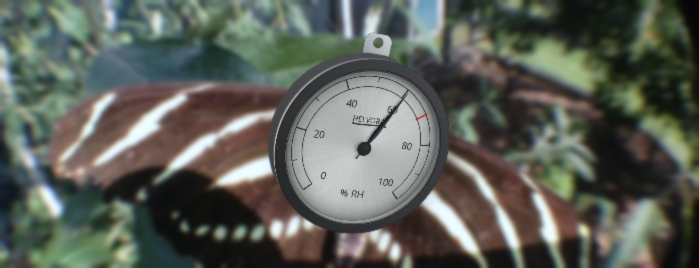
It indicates 60; %
